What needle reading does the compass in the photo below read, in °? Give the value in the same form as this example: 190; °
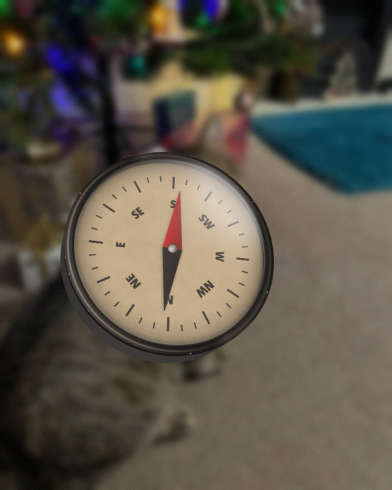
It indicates 185; °
